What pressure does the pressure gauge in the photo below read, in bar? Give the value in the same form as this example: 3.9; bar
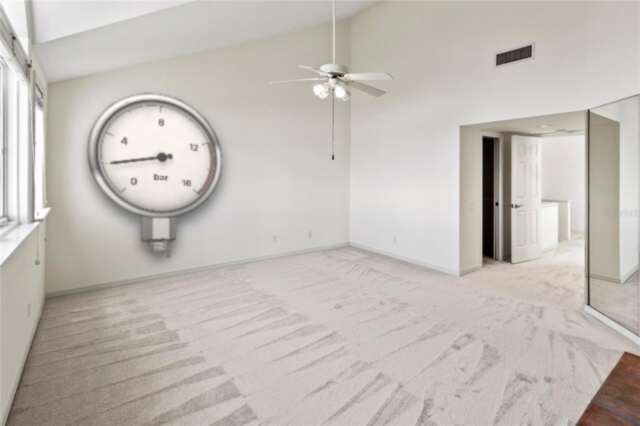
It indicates 2; bar
